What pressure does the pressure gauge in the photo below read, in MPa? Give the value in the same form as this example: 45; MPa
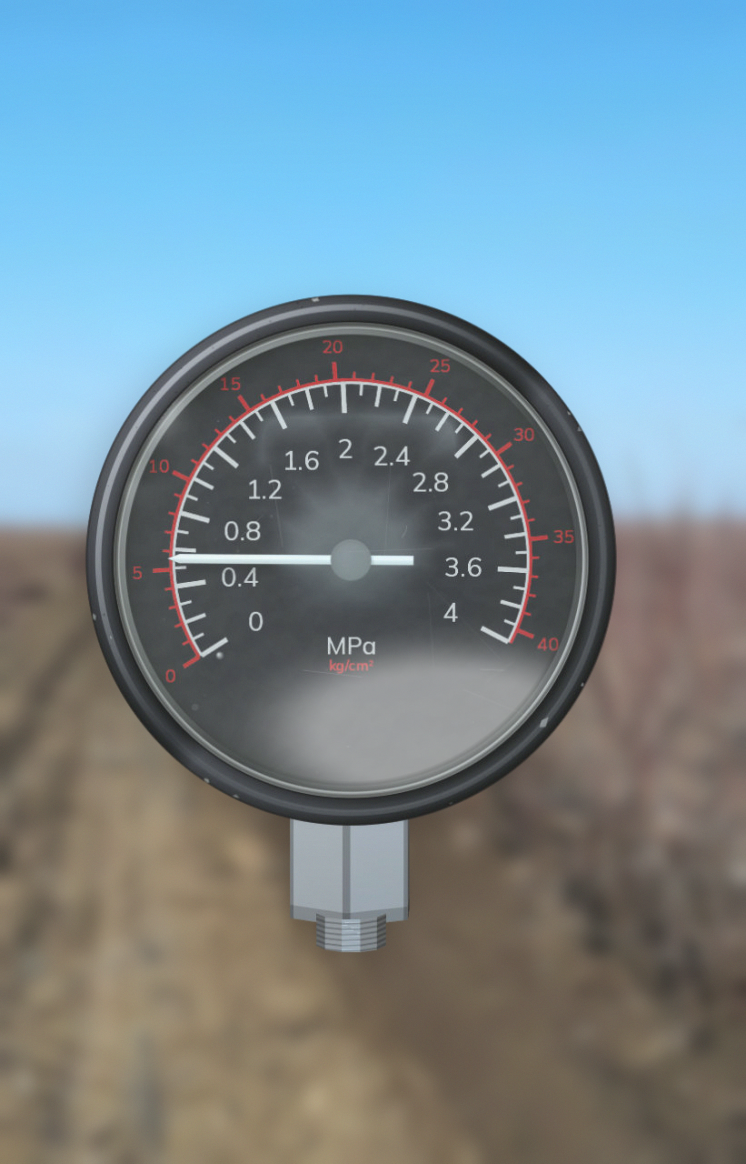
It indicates 0.55; MPa
